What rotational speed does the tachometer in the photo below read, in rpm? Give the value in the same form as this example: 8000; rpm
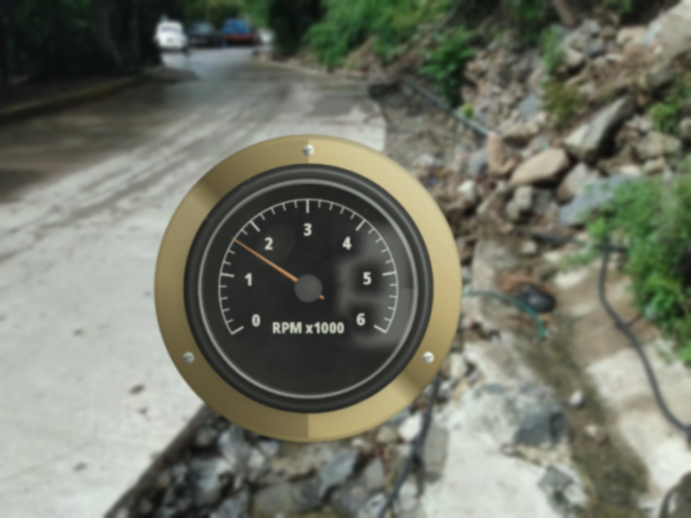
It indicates 1600; rpm
